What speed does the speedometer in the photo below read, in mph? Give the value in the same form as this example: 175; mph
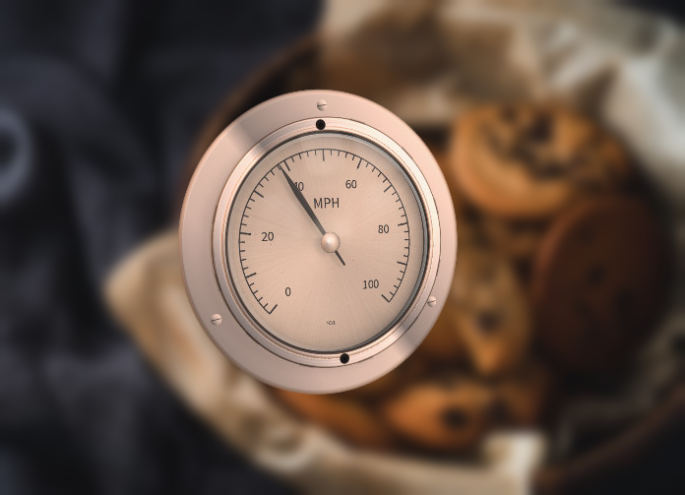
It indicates 38; mph
